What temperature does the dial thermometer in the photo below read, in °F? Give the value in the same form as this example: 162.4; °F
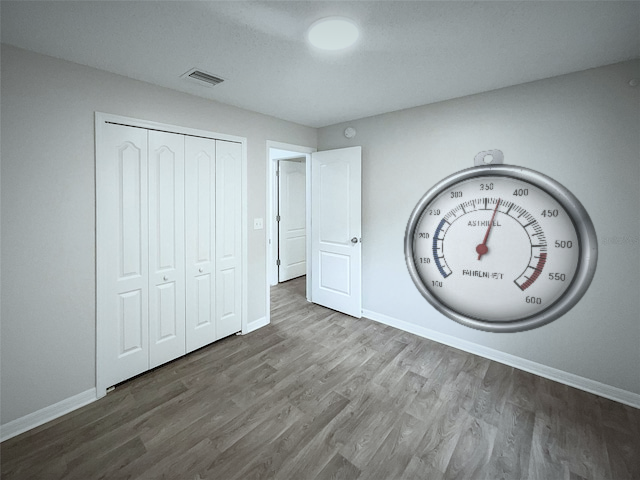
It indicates 375; °F
